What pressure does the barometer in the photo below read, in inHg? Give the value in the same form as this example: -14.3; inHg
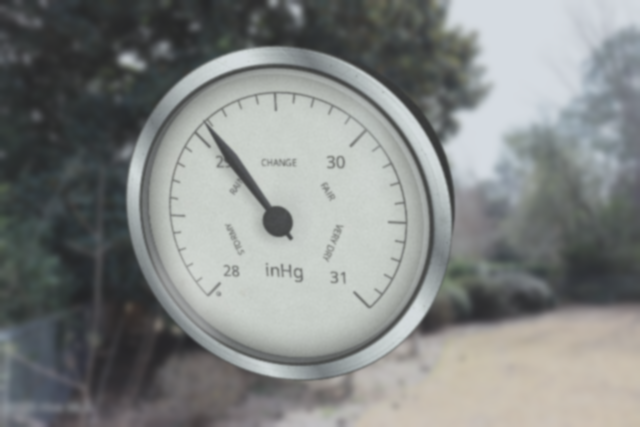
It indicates 29.1; inHg
